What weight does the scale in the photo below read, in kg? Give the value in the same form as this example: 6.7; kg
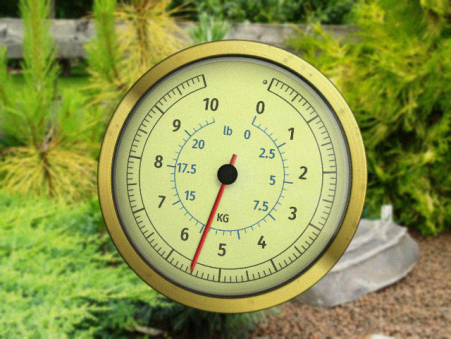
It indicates 5.5; kg
